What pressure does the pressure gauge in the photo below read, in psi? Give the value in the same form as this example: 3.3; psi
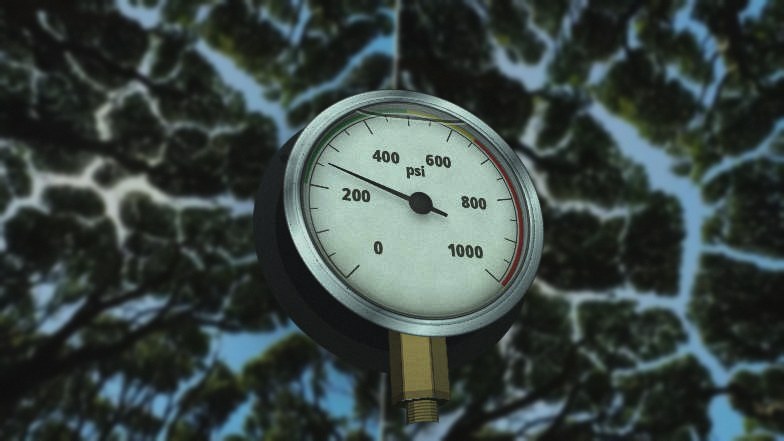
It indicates 250; psi
